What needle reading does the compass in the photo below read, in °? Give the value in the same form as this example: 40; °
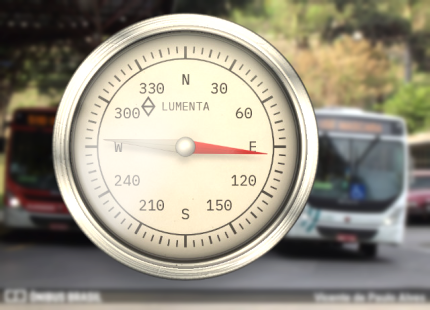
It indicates 95; °
